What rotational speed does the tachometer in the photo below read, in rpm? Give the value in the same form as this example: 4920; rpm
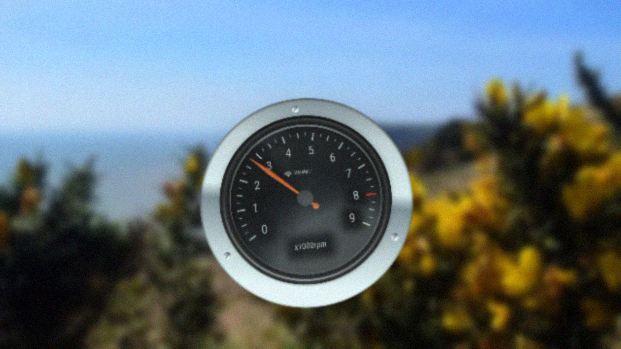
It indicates 2750; rpm
